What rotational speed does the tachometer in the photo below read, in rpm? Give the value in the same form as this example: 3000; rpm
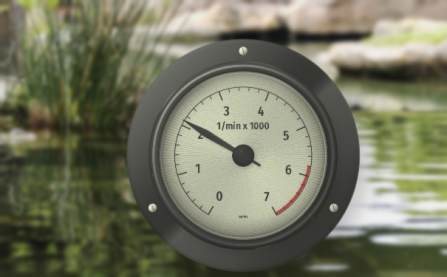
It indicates 2100; rpm
